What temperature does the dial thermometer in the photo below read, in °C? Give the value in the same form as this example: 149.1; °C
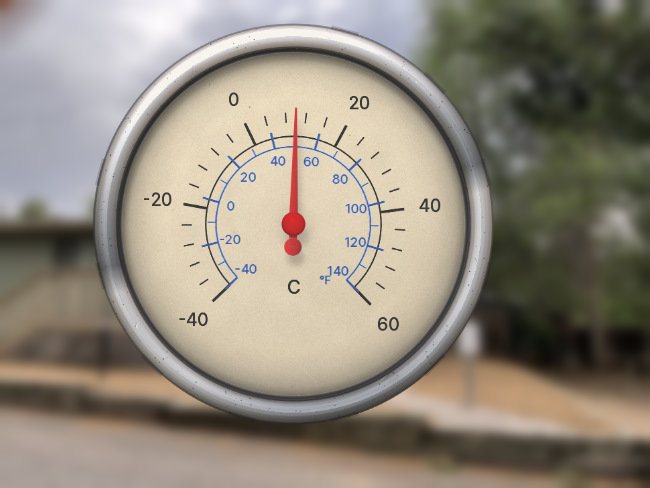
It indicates 10; °C
